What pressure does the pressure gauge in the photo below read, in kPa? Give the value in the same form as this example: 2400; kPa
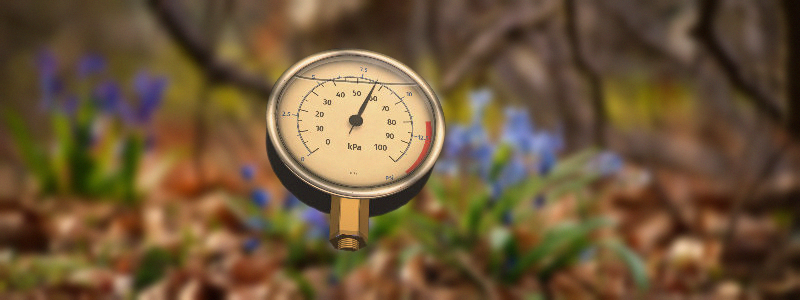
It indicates 57.5; kPa
